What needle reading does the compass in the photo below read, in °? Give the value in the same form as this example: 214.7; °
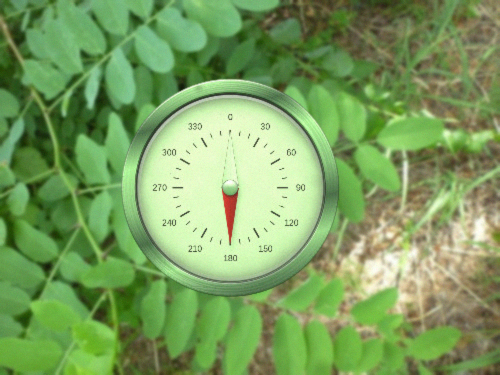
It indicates 180; °
